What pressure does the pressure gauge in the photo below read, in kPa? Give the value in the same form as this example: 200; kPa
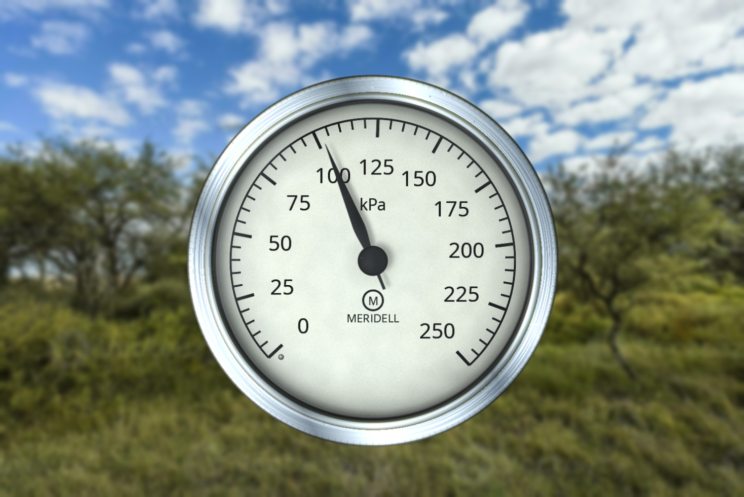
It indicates 102.5; kPa
